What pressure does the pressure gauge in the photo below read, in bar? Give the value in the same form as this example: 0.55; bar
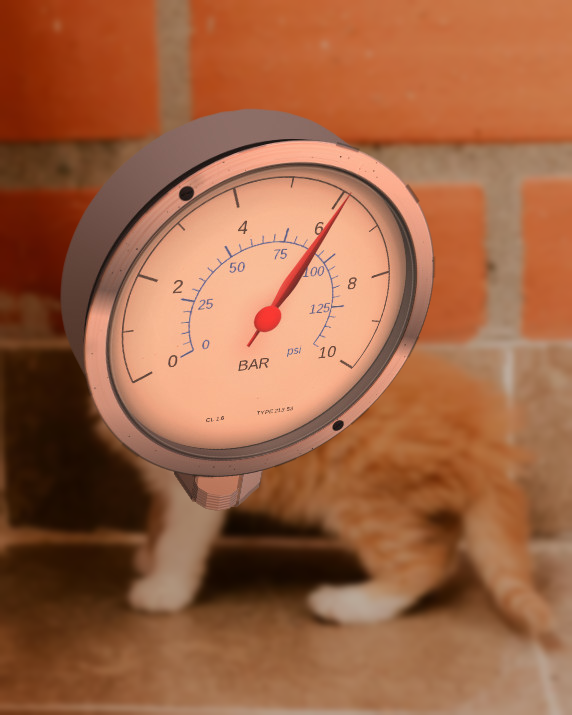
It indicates 6; bar
